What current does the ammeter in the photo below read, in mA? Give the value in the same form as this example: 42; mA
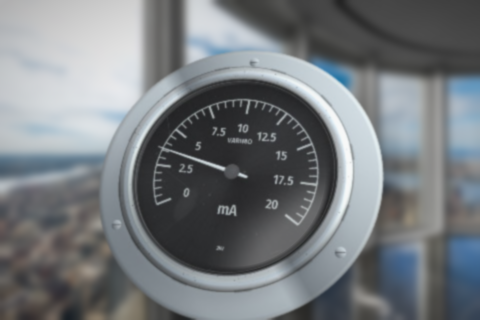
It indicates 3.5; mA
